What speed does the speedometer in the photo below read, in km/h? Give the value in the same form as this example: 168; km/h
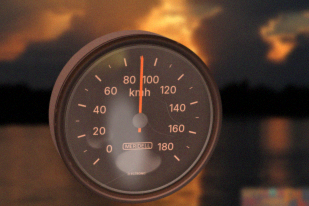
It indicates 90; km/h
